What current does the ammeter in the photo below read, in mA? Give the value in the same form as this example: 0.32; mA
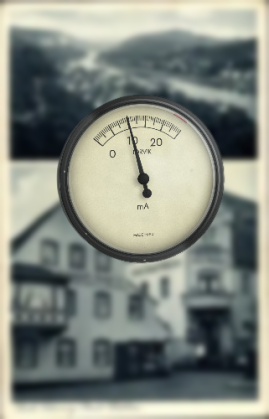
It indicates 10; mA
